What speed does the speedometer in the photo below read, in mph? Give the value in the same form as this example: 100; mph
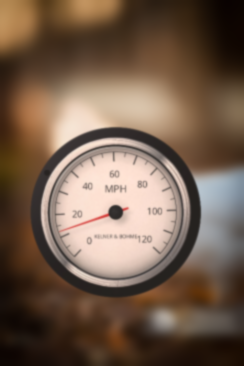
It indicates 12.5; mph
